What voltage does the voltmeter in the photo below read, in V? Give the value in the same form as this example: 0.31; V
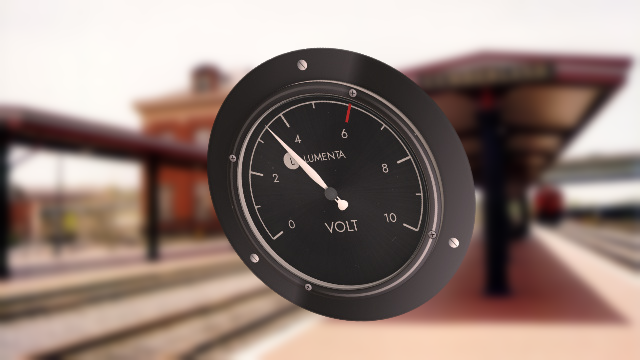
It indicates 3.5; V
